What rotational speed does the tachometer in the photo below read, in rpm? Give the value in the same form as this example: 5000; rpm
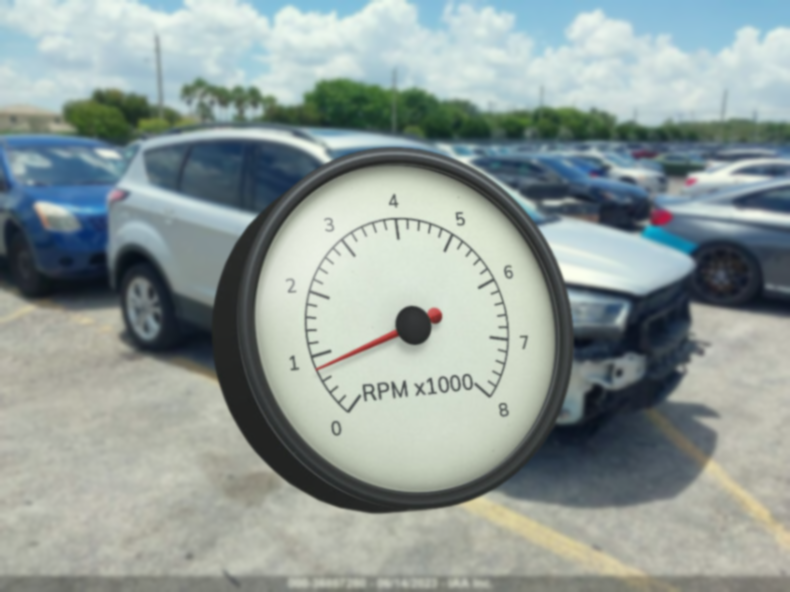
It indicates 800; rpm
